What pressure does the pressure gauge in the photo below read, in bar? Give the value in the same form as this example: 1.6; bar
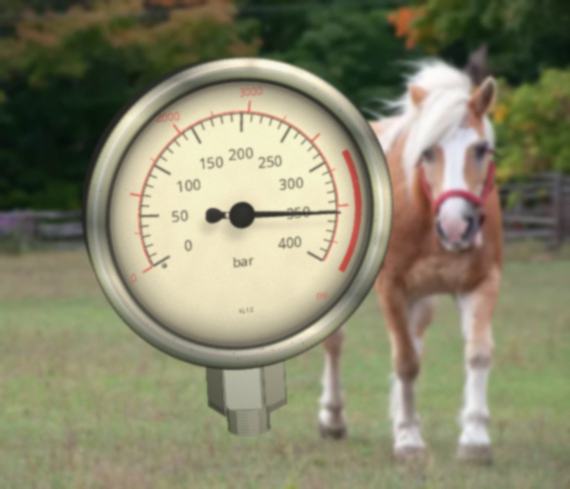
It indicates 350; bar
